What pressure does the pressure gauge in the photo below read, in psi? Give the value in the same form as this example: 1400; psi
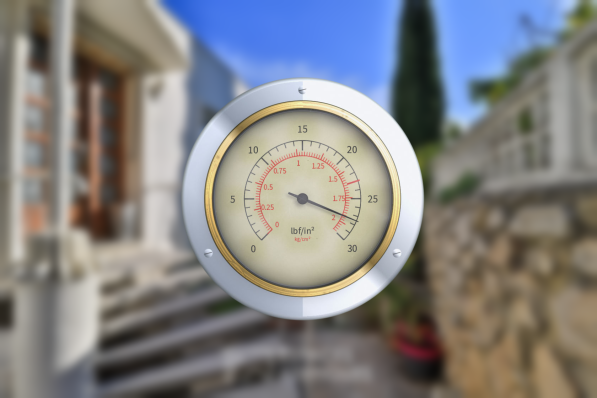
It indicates 27.5; psi
